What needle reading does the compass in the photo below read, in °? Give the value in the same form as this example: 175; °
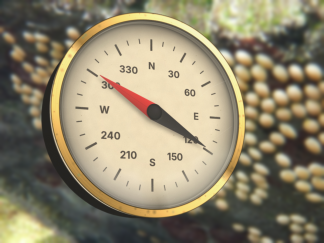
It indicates 300; °
